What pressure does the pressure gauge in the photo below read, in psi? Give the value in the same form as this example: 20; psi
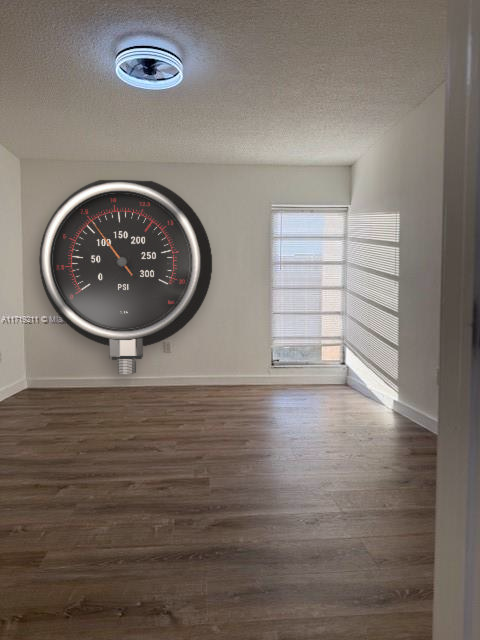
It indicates 110; psi
